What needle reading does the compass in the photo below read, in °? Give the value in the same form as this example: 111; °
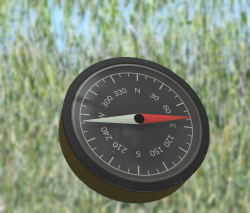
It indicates 80; °
